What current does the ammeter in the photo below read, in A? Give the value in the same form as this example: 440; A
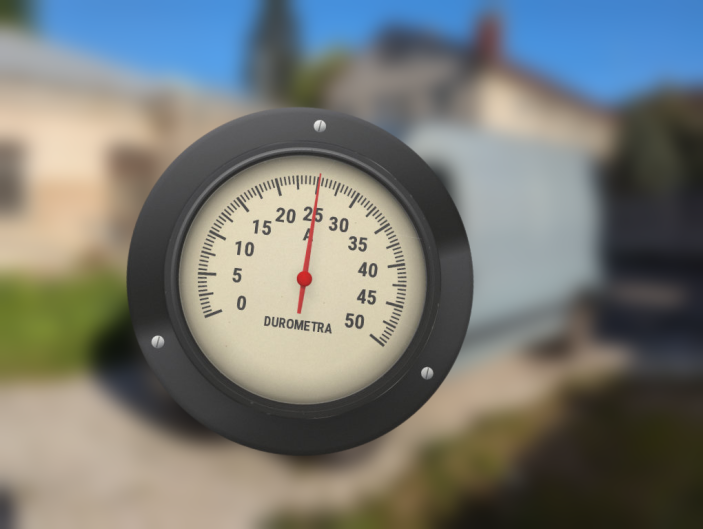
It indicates 25; A
